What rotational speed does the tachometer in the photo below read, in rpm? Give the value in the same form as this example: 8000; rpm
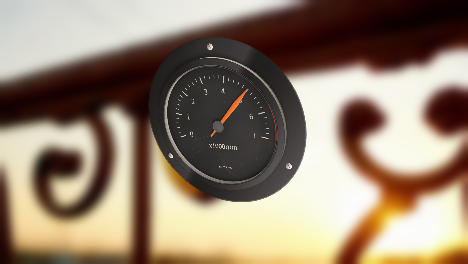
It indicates 5000; rpm
